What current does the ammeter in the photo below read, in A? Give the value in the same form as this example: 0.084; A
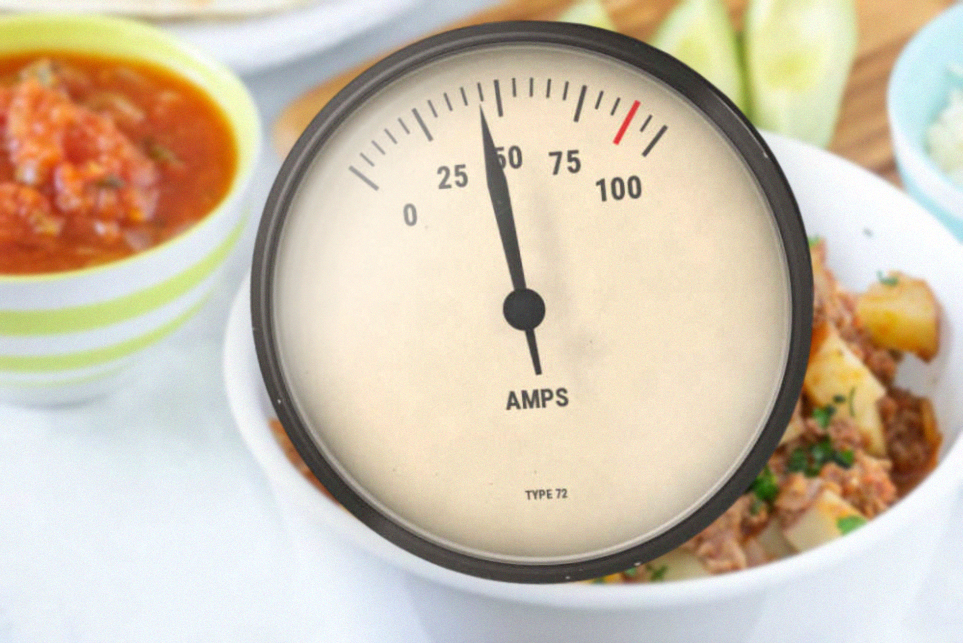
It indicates 45; A
